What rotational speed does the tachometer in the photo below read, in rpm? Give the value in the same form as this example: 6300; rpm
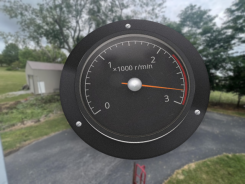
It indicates 2800; rpm
